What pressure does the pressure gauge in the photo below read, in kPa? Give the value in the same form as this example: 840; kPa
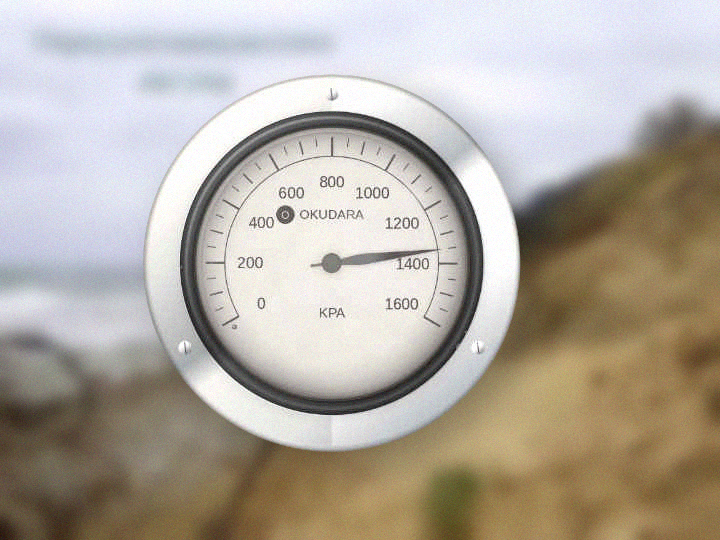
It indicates 1350; kPa
